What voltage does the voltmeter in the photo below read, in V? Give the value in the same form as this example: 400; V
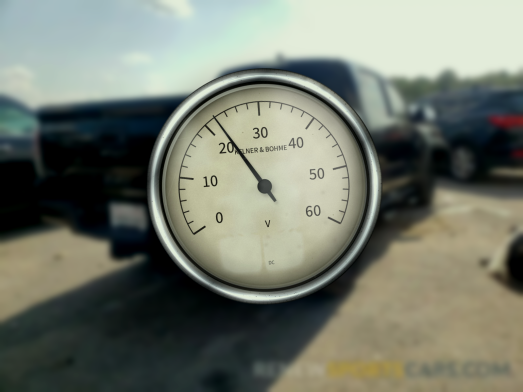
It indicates 22; V
